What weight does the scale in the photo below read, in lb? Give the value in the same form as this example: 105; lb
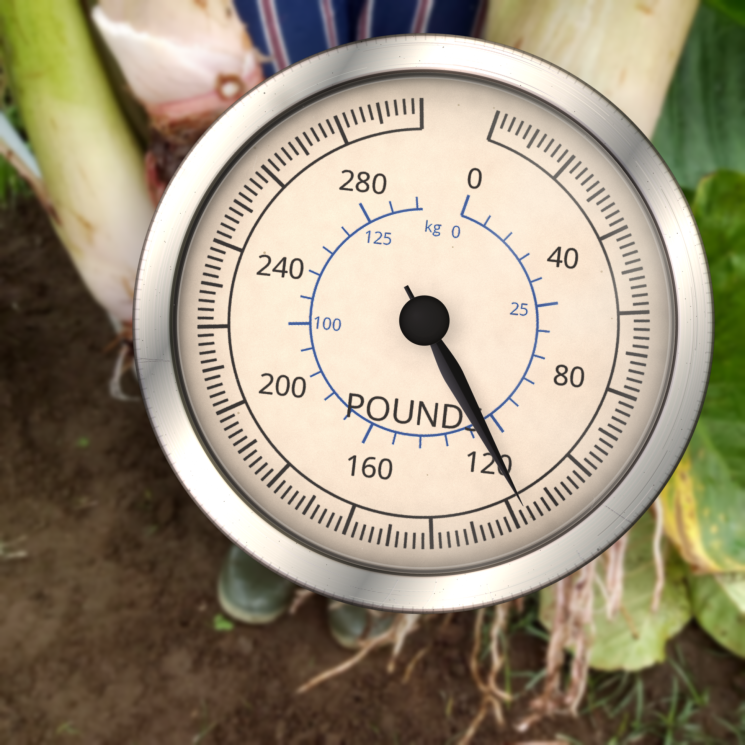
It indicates 117; lb
